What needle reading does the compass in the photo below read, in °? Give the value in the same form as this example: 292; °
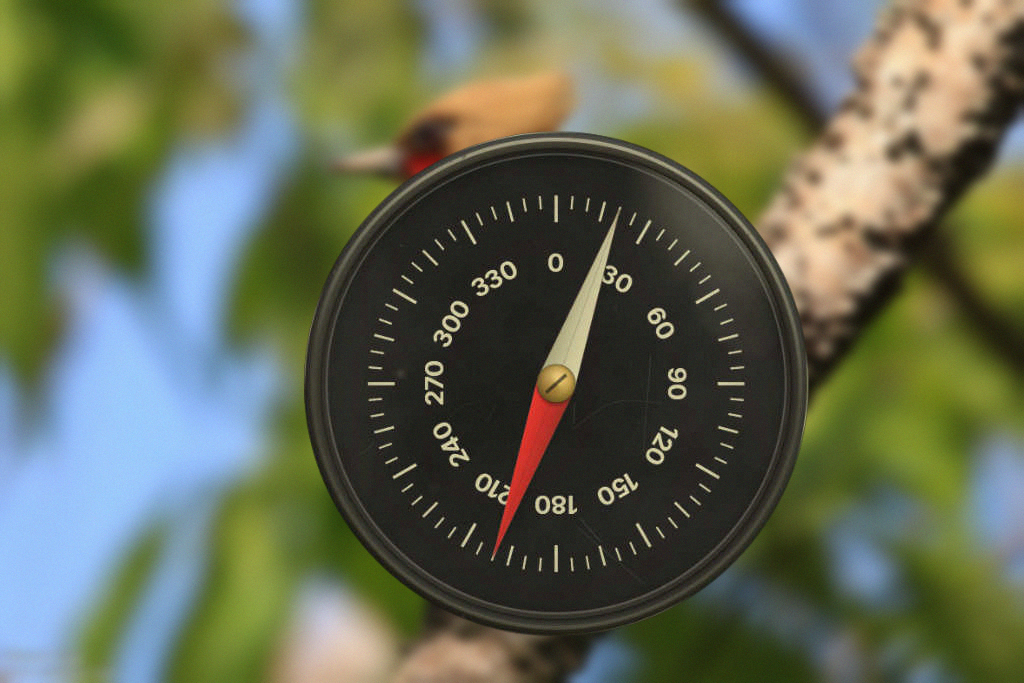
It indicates 200; °
